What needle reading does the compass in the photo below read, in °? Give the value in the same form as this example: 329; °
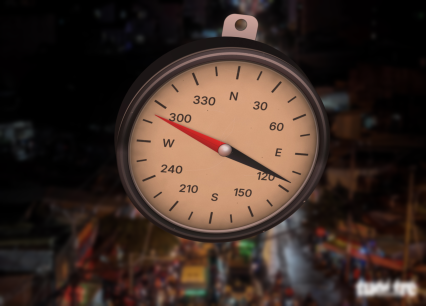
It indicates 292.5; °
